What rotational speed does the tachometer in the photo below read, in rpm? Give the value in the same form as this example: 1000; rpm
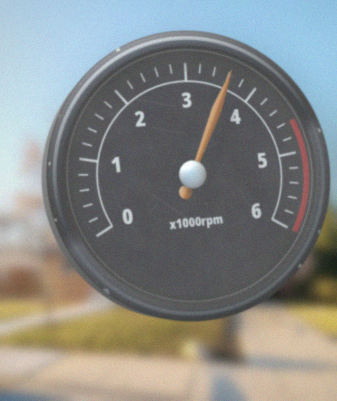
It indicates 3600; rpm
